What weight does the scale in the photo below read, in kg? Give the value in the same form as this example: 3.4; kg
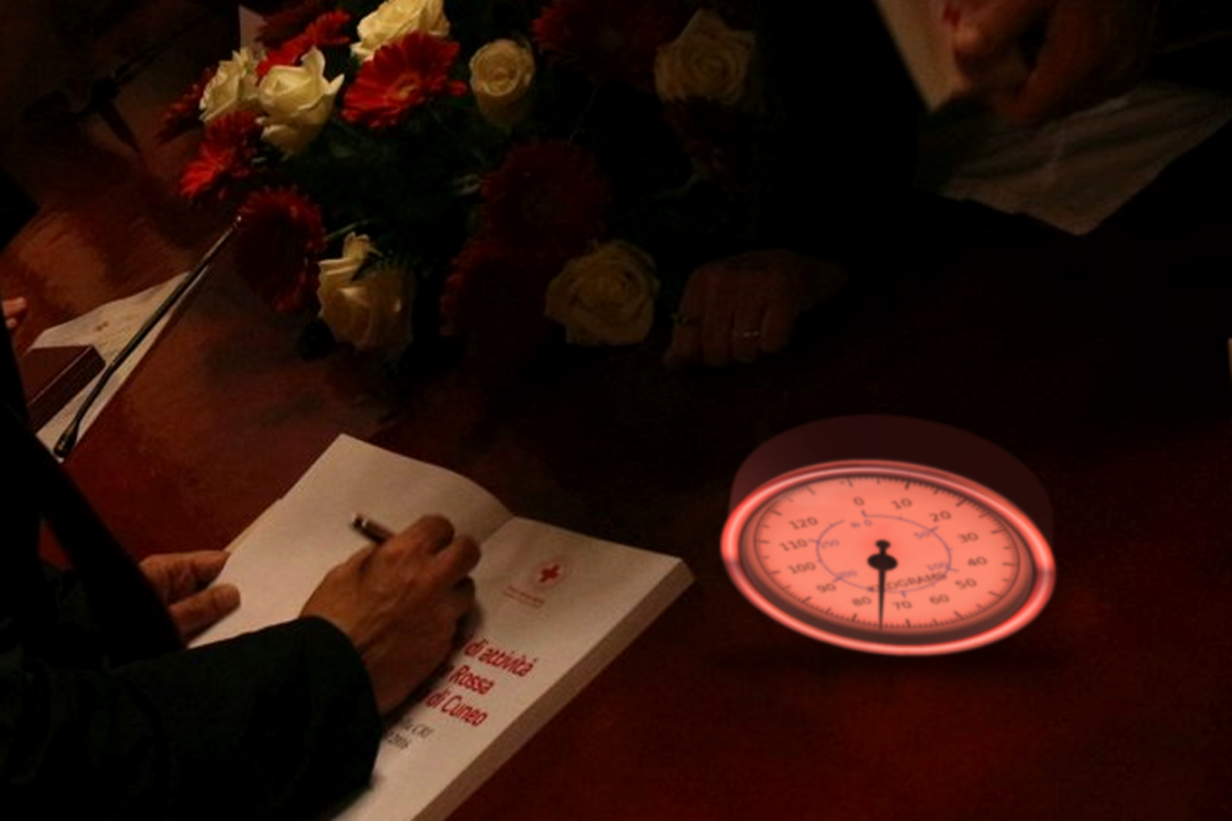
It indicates 75; kg
